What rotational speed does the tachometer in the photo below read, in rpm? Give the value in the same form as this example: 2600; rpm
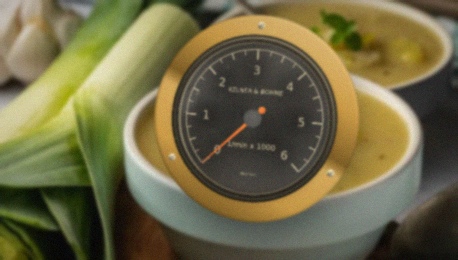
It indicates 0; rpm
